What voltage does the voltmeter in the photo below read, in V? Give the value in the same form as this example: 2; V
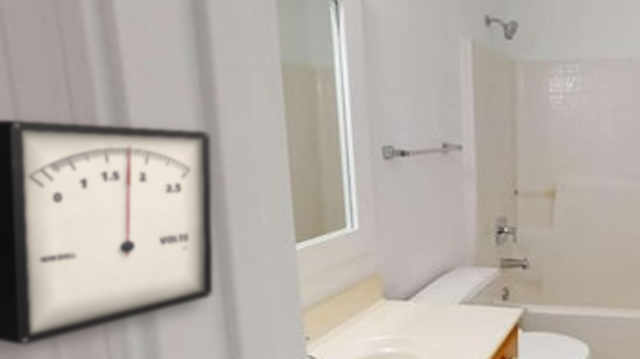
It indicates 1.75; V
